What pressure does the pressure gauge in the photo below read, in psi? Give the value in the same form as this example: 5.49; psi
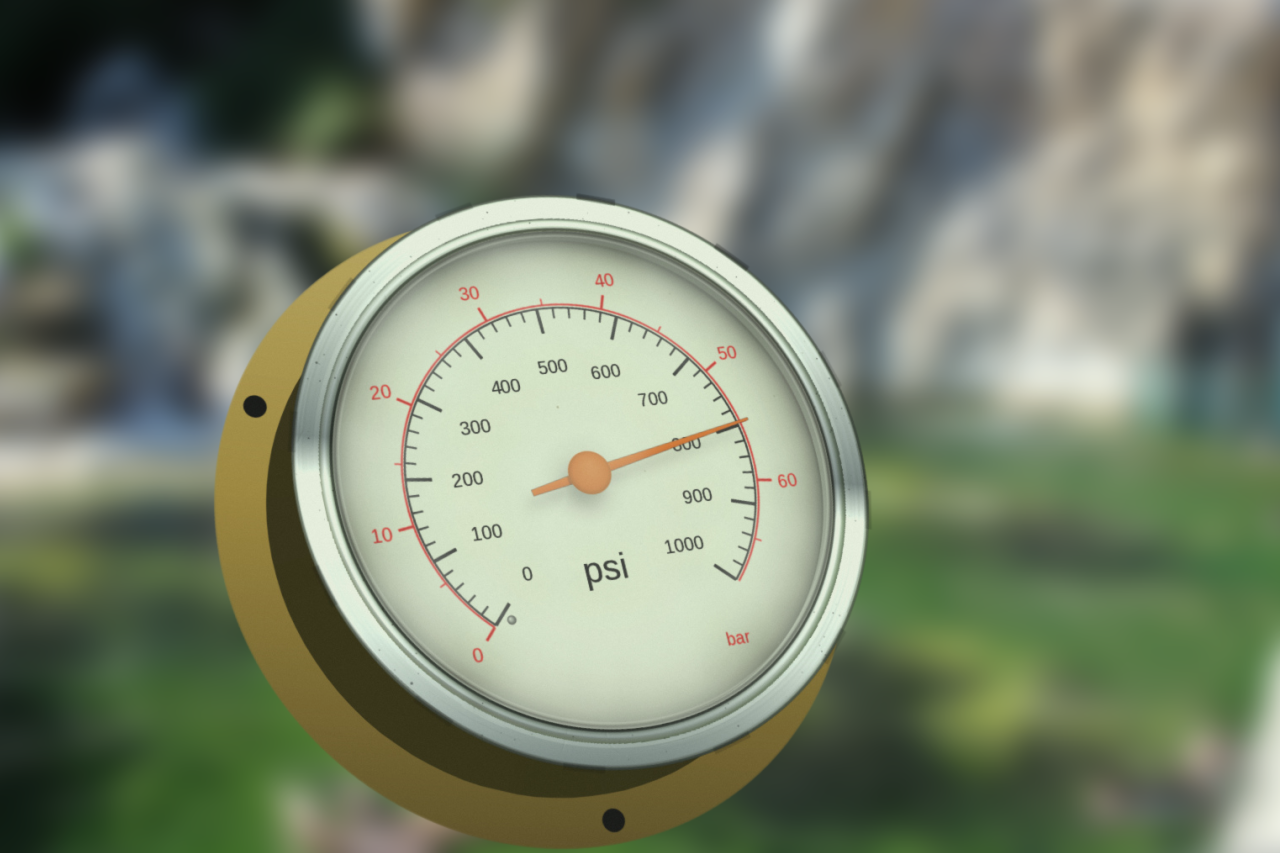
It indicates 800; psi
